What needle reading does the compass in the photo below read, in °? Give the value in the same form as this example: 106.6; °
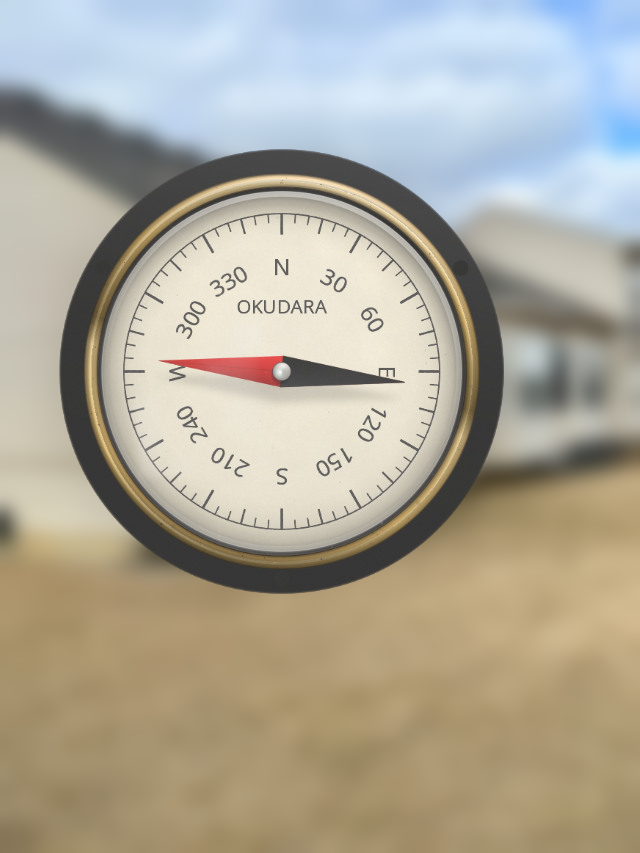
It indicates 275; °
